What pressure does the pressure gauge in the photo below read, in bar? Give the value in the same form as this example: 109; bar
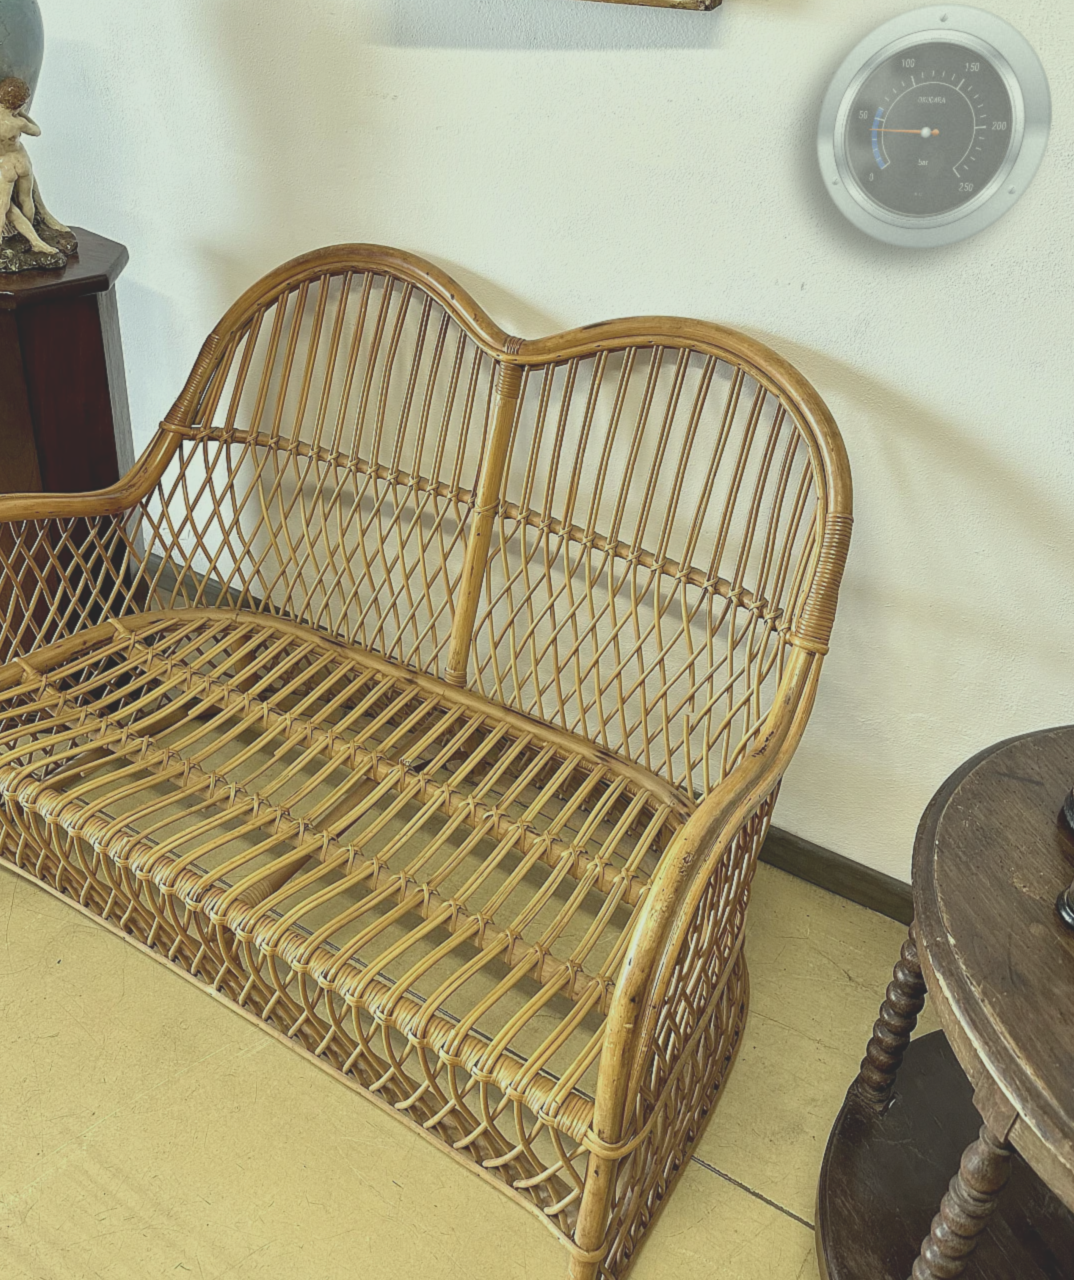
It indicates 40; bar
